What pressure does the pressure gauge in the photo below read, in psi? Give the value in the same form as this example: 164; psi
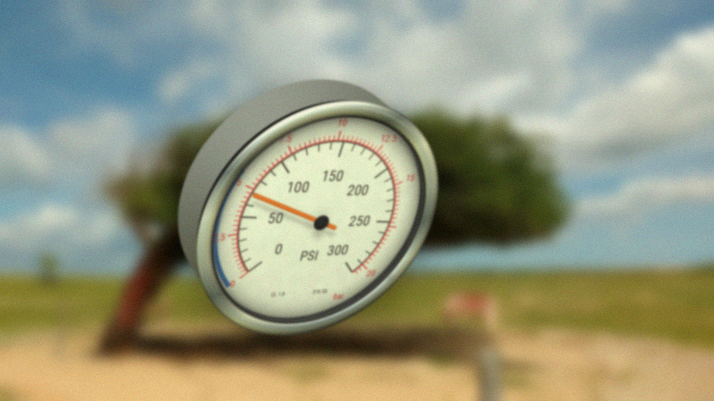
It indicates 70; psi
